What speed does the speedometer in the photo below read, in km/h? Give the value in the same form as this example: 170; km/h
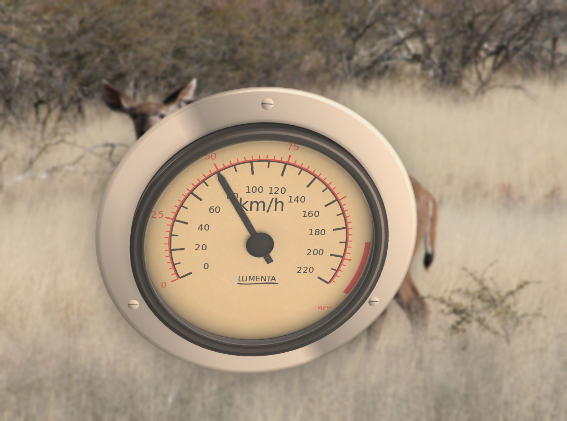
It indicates 80; km/h
